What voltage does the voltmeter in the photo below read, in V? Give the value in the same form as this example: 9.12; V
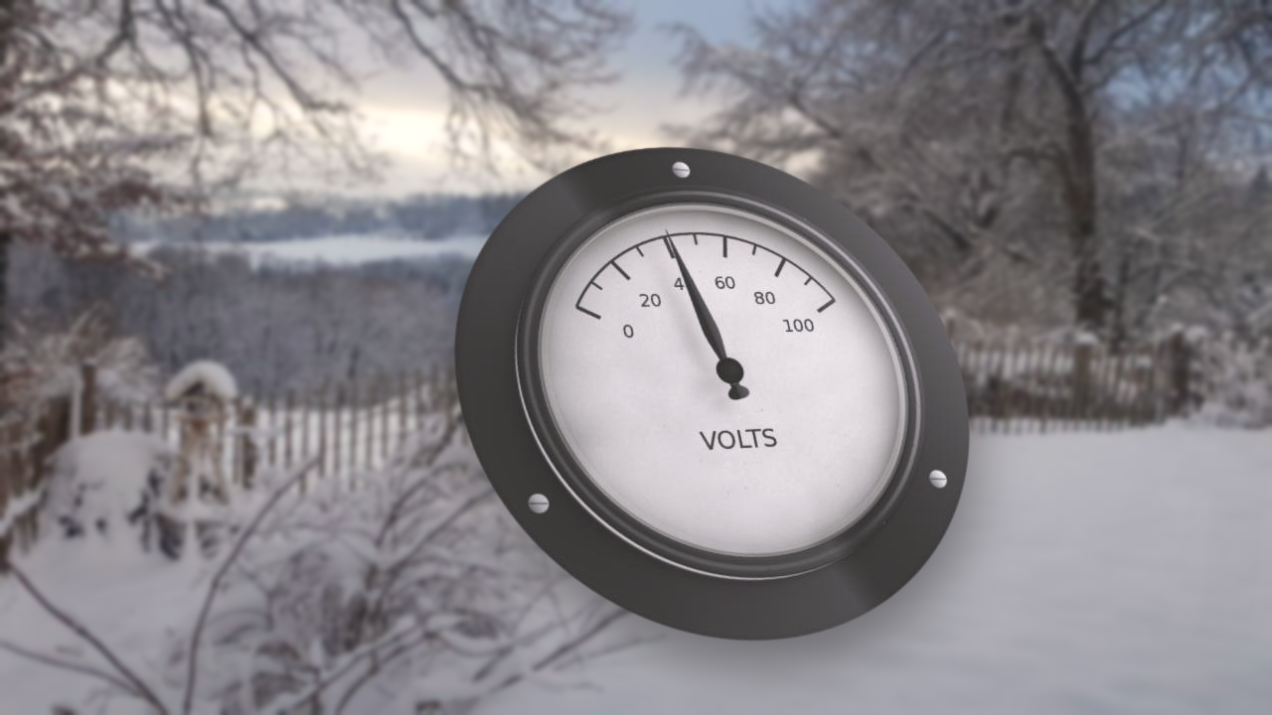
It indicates 40; V
